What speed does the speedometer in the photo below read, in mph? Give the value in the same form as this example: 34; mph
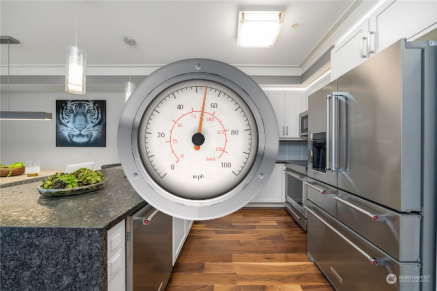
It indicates 54; mph
